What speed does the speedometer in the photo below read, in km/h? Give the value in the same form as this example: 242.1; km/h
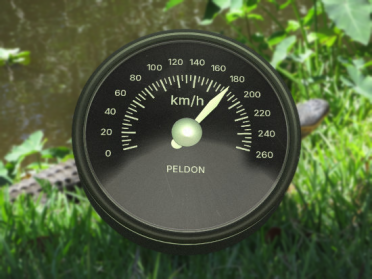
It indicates 180; km/h
